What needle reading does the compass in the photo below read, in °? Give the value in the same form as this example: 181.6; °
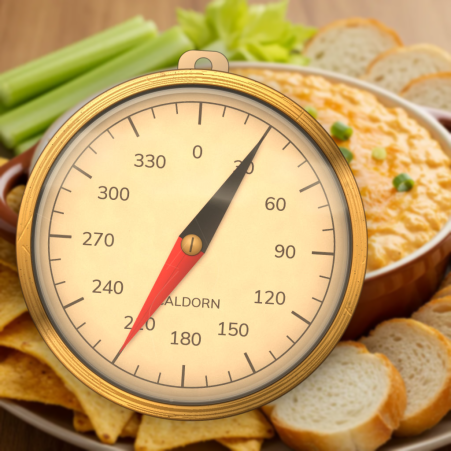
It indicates 210; °
